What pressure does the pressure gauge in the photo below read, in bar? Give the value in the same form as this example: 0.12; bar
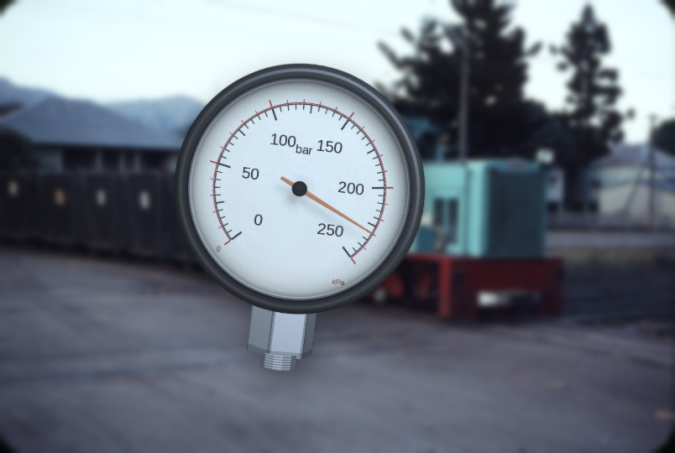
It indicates 230; bar
